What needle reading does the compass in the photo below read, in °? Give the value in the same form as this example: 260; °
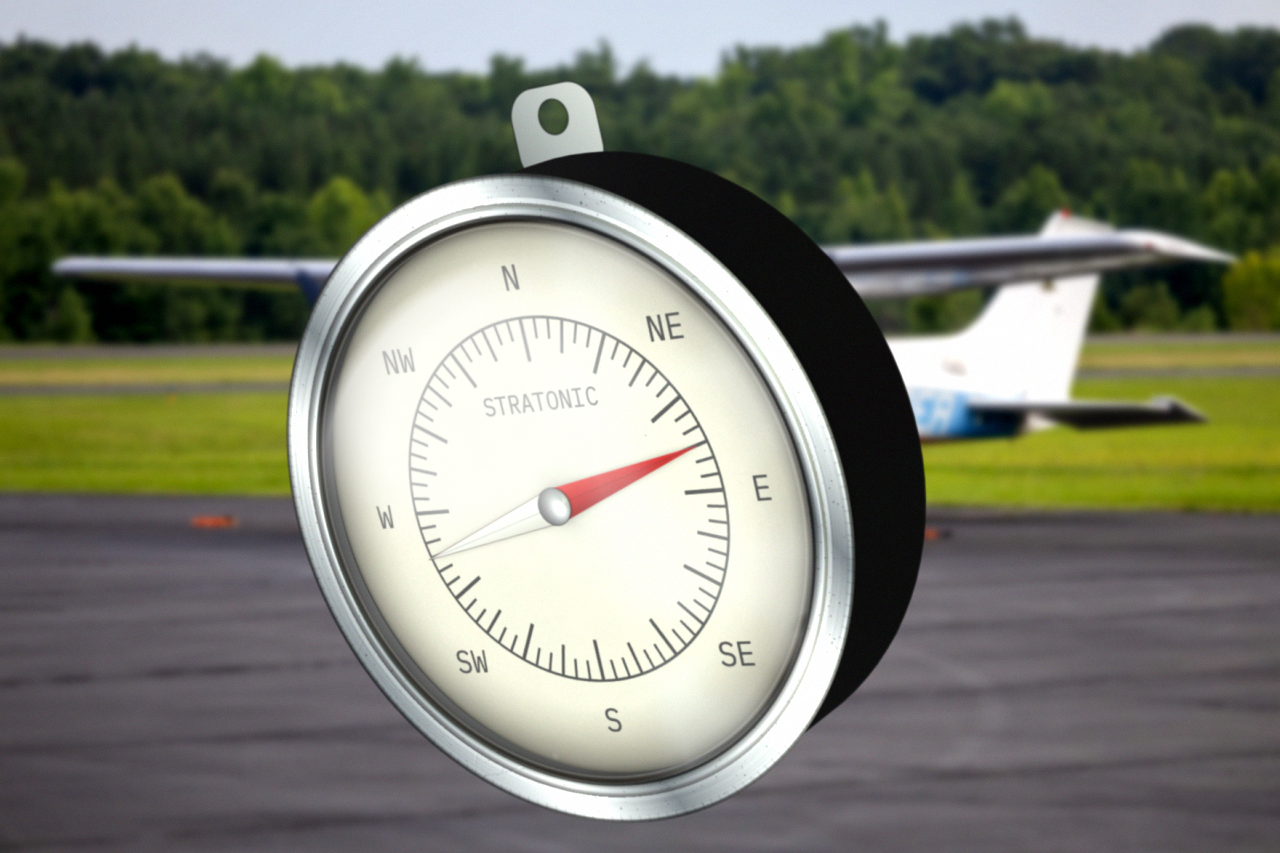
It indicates 75; °
